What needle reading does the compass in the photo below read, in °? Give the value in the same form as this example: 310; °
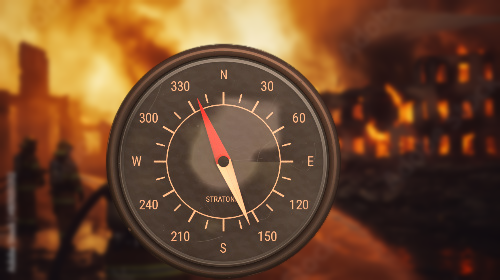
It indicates 337.5; °
